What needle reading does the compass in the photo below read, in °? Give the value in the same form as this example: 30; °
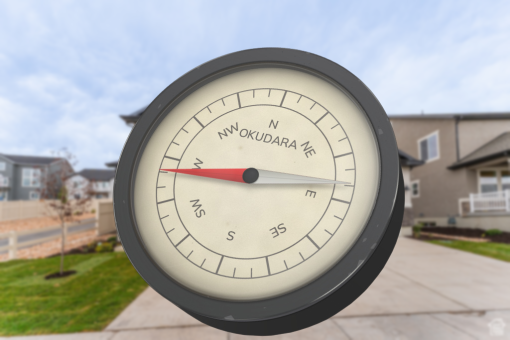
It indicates 260; °
